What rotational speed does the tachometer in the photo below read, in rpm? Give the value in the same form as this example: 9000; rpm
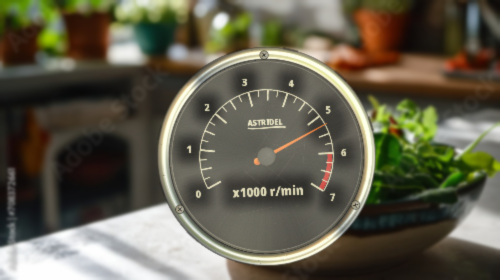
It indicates 5250; rpm
